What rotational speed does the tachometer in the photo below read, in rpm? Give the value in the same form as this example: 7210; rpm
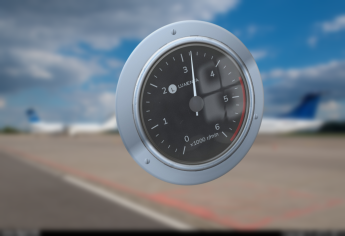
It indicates 3200; rpm
